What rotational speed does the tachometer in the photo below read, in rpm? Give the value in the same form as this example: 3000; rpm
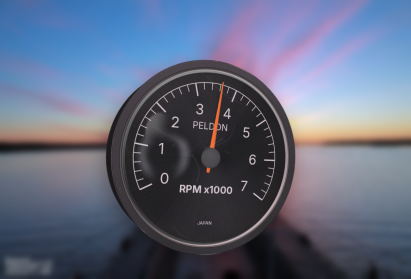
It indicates 3600; rpm
